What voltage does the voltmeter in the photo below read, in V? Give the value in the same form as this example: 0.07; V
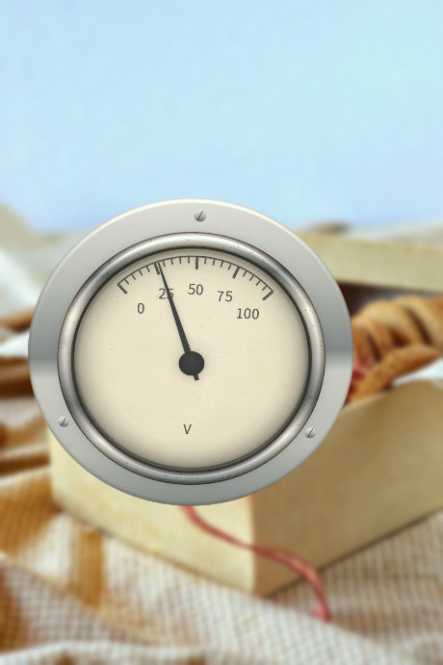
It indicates 27.5; V
